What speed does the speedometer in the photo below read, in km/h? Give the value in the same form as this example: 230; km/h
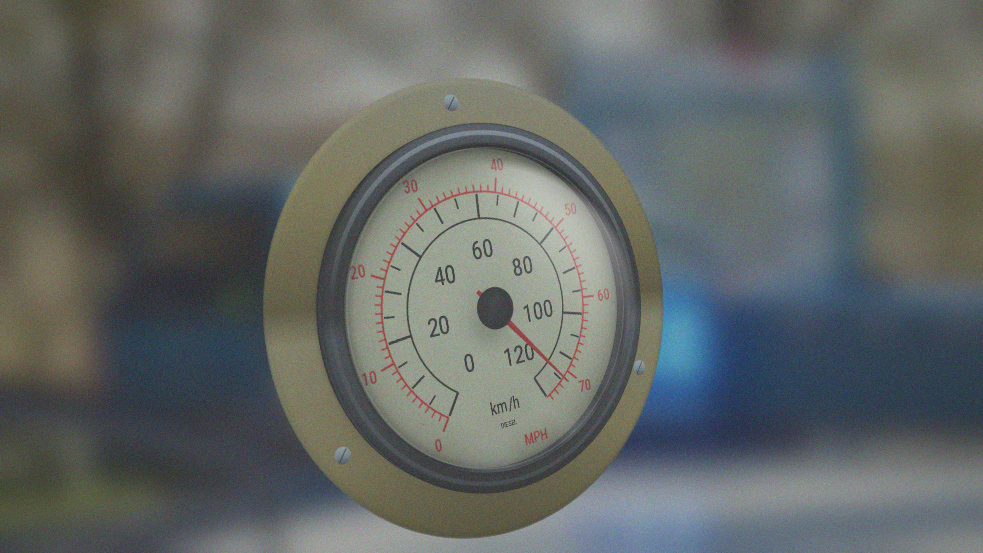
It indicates 115; km/h
